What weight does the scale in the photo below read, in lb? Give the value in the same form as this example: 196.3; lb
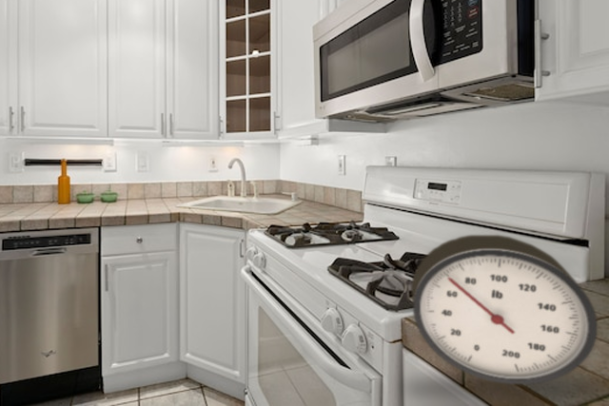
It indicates 70; lb
